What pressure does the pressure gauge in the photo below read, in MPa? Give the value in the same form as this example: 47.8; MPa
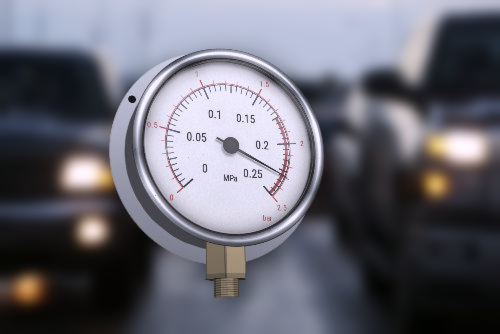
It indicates 0.23; MPa
